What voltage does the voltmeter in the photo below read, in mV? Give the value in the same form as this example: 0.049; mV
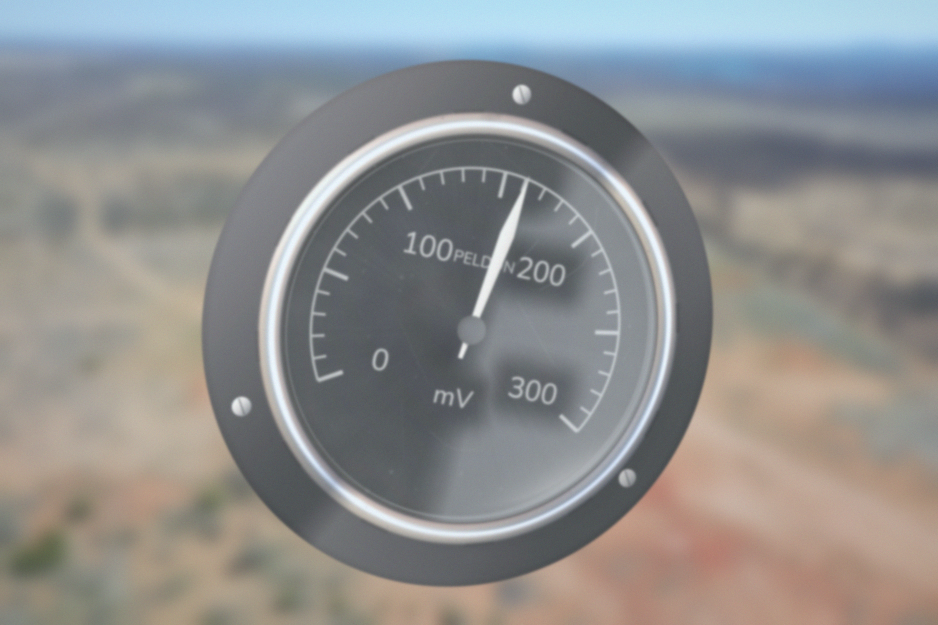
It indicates 160; mV
